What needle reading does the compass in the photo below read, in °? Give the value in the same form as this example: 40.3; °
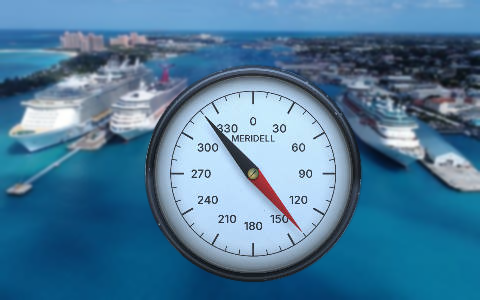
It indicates 140; °
